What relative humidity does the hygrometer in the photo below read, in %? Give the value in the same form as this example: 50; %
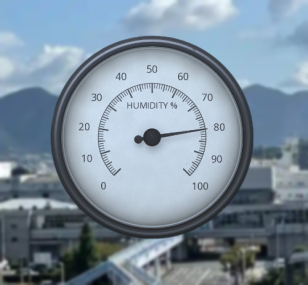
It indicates 80; %
